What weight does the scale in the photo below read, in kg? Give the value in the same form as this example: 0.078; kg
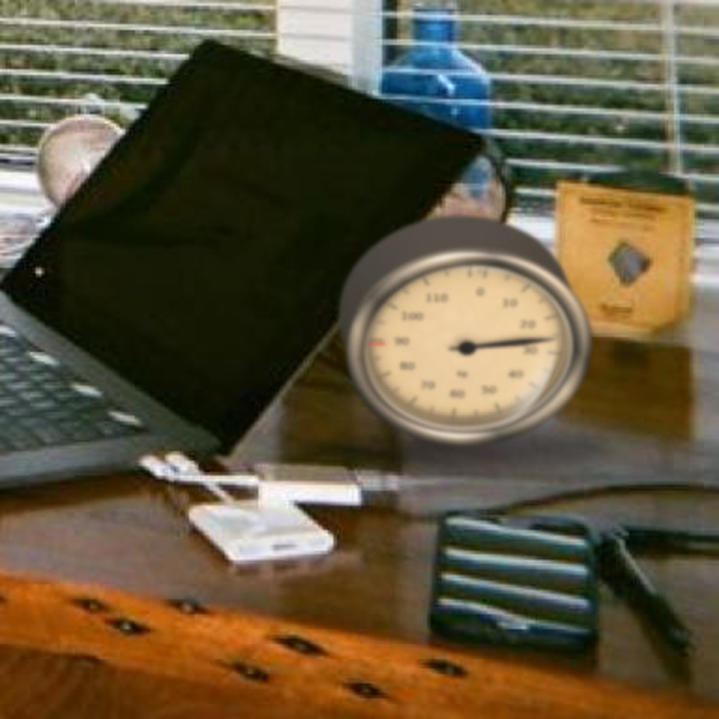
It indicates 25; kg
